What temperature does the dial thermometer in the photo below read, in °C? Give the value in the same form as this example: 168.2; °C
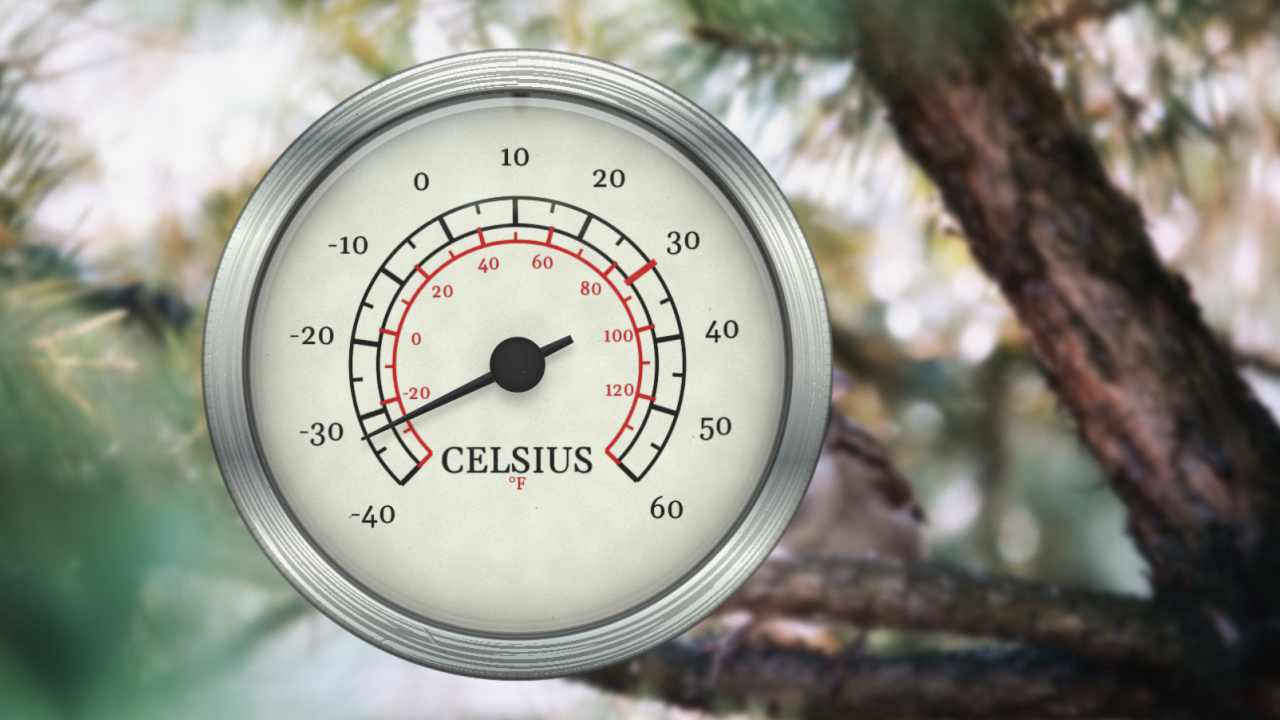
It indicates -32.5; °C
